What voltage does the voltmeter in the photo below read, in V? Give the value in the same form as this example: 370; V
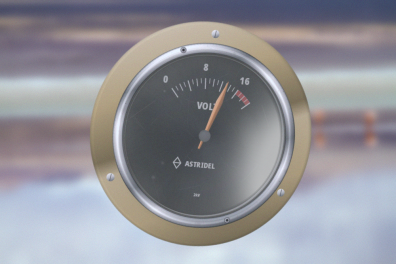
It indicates 13; V
